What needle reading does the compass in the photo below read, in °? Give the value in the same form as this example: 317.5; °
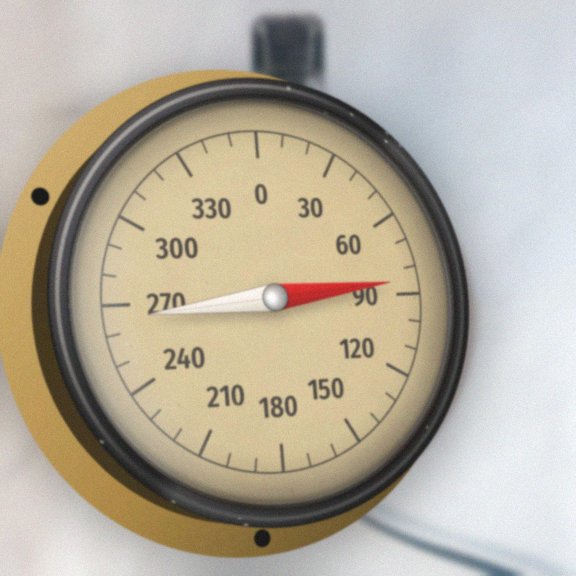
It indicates 85; °
